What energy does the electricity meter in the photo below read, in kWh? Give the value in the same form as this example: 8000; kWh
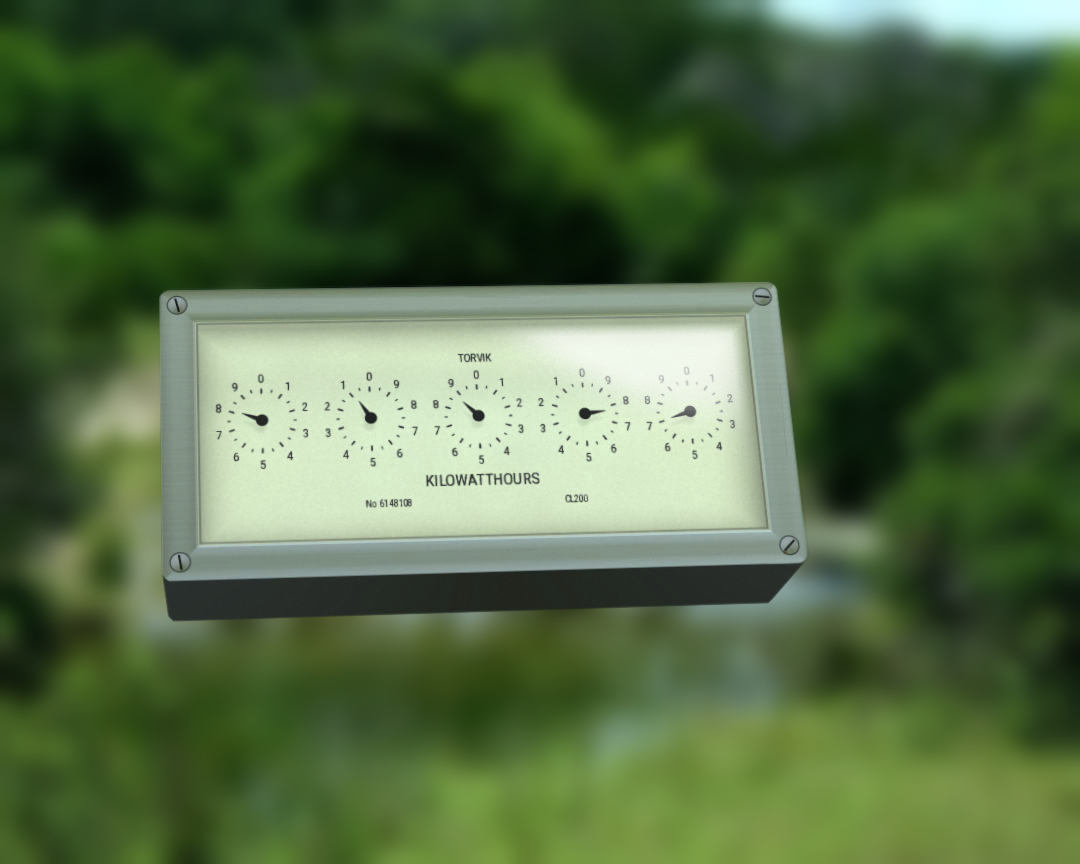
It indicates 80877; kWh
